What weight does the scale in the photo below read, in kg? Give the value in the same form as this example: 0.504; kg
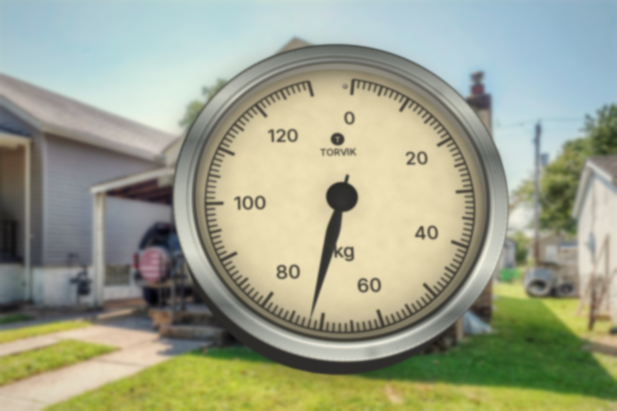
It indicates 72; kg
